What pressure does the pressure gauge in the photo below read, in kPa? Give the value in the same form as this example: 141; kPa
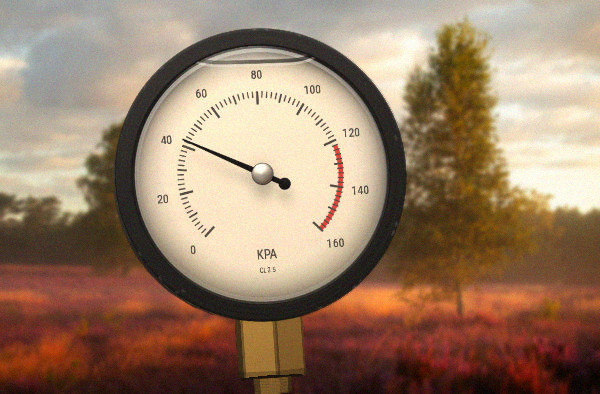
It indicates 42; kPa
